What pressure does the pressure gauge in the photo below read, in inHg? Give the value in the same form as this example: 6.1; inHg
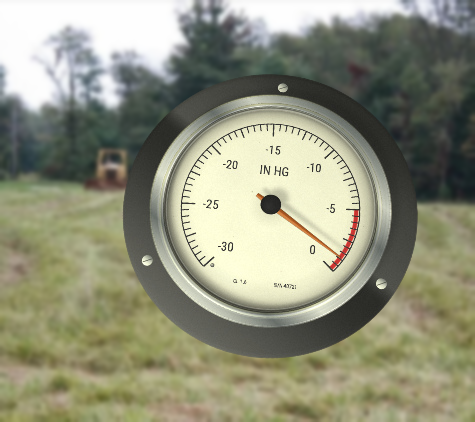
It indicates -1; inHg
